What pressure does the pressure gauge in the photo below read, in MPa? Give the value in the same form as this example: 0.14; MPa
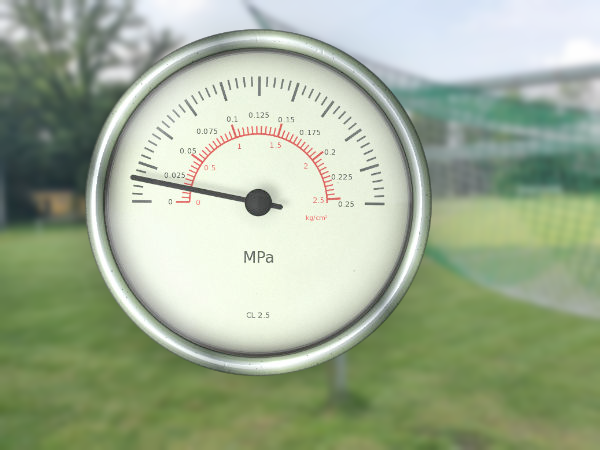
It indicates 0.015; MPa
